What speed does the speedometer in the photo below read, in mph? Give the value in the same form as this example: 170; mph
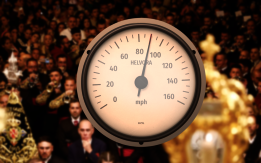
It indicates 90; mph
